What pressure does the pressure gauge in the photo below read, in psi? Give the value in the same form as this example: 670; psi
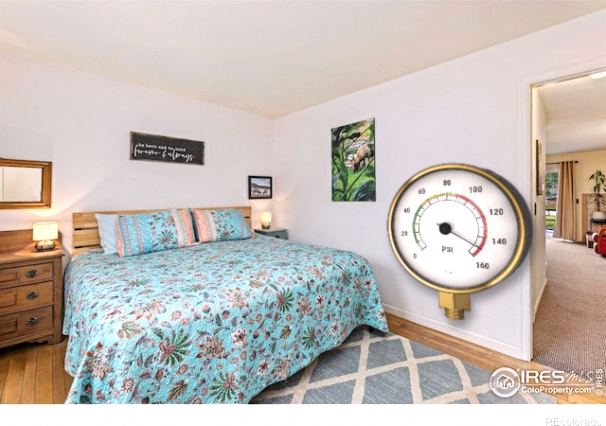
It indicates 150; psi
